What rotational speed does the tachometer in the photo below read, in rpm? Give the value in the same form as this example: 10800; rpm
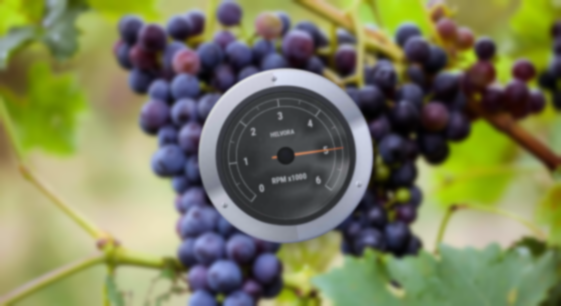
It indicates 5000; rpm
